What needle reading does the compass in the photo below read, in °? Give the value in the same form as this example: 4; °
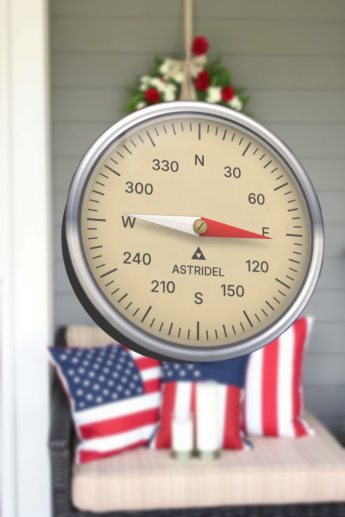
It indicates 95; °
